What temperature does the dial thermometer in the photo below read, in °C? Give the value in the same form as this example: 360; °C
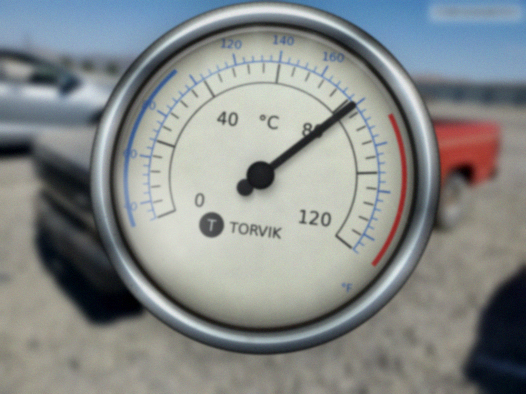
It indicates 82; °C
